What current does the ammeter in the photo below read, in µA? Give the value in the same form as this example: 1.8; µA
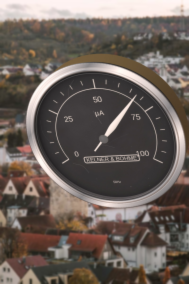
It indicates 67.5; µA
